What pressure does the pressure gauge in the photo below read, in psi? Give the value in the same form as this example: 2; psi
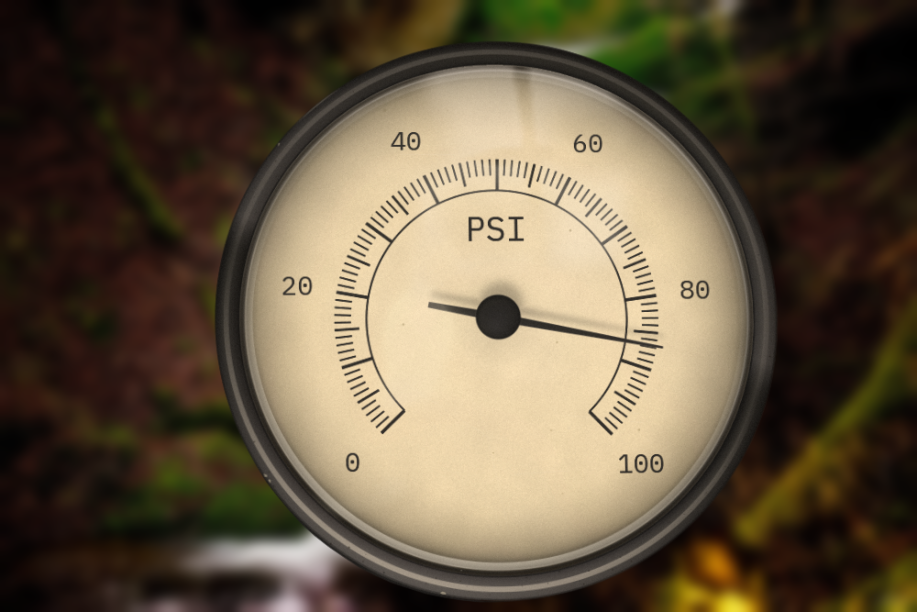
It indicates 87; psi
